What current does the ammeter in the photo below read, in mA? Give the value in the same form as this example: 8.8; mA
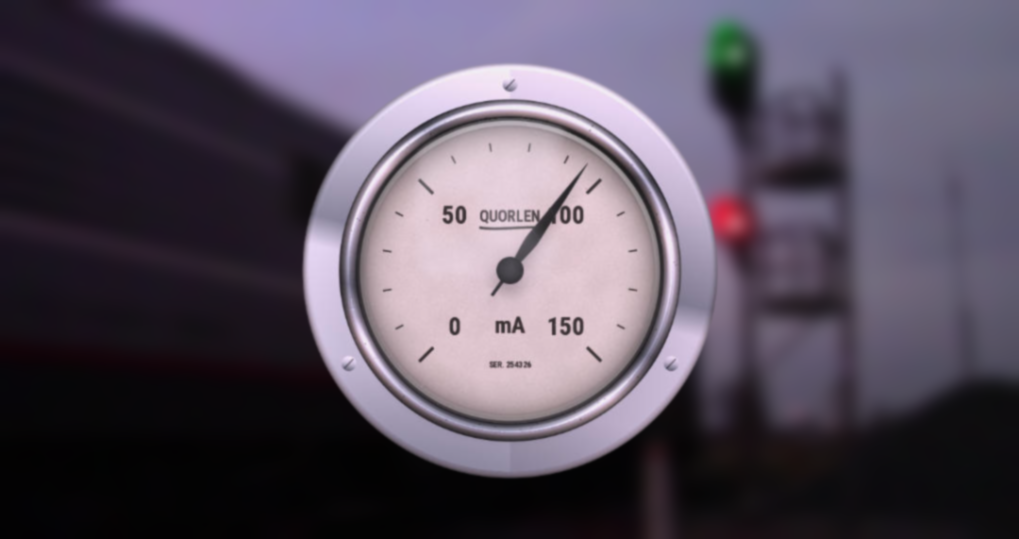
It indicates 95; mA
